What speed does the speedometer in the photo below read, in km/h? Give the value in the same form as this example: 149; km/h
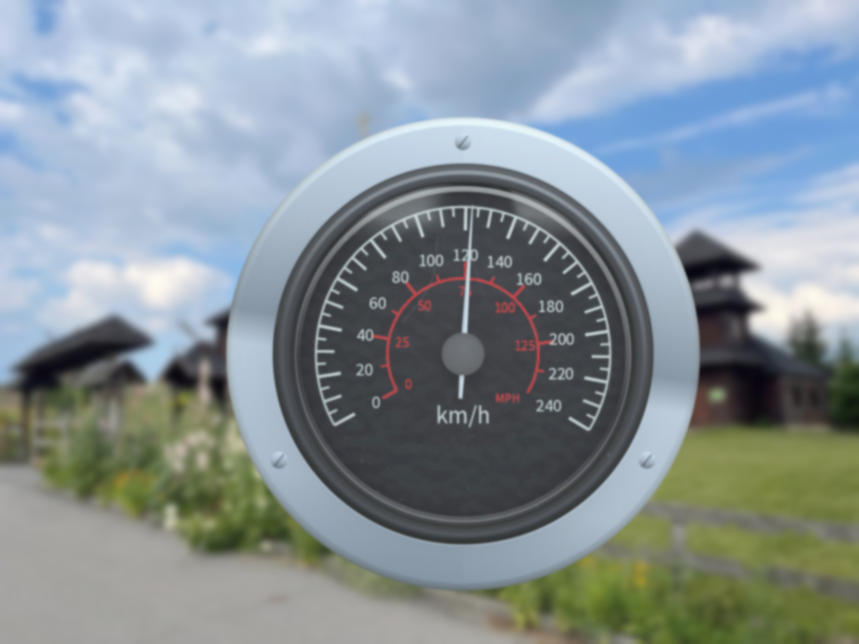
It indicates 122.5; km/h
